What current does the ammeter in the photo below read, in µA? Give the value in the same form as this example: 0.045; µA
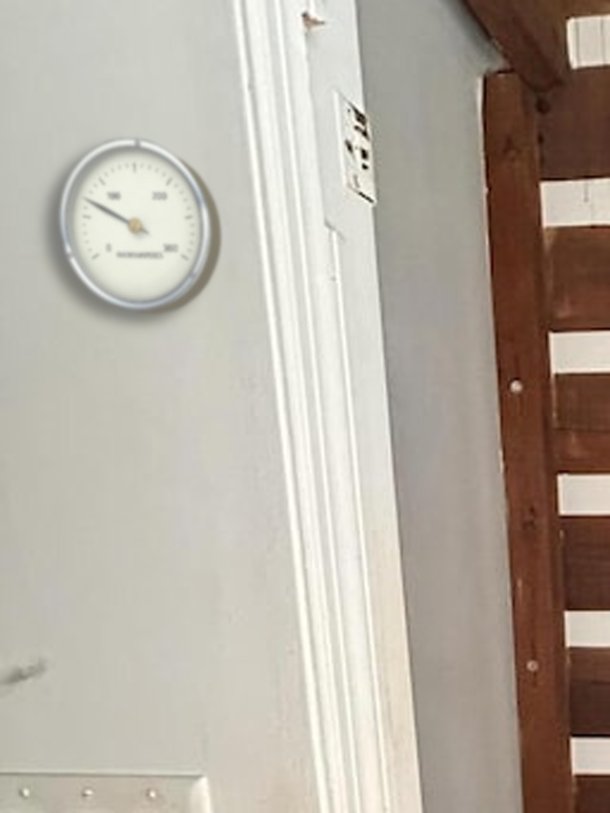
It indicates 70; µA
